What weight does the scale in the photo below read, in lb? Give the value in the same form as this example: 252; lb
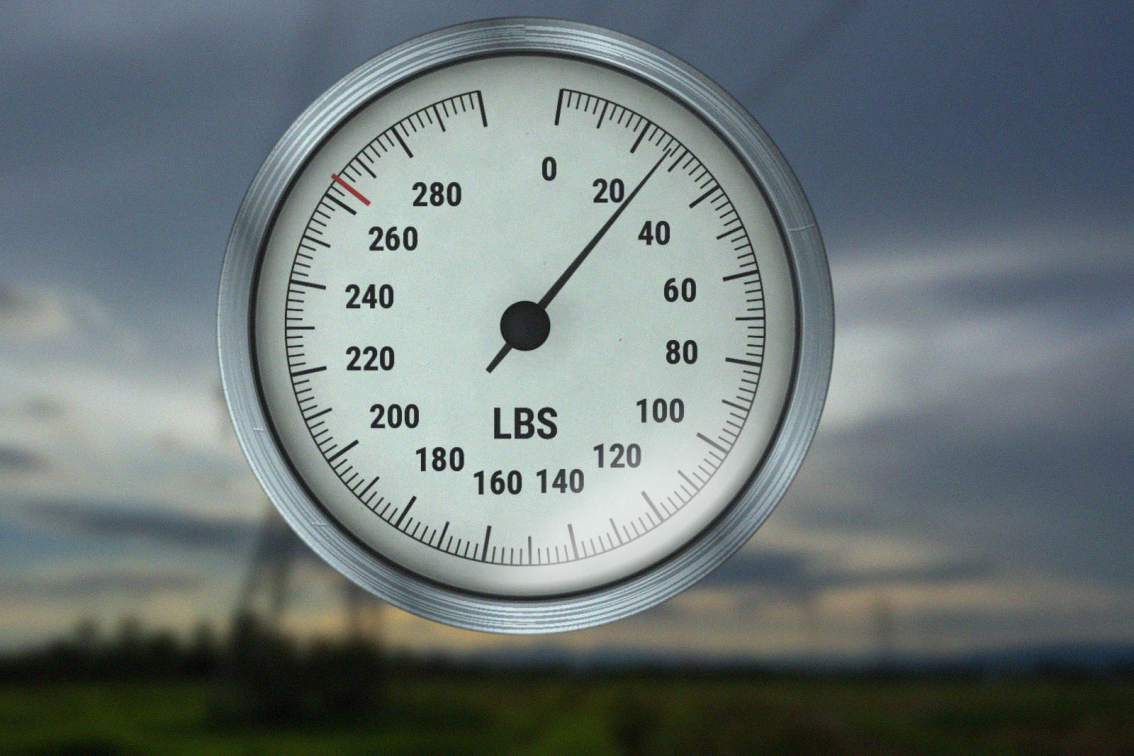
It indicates 27; lb
